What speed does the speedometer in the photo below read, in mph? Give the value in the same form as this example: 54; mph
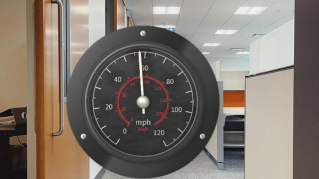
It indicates 57.5; mph
